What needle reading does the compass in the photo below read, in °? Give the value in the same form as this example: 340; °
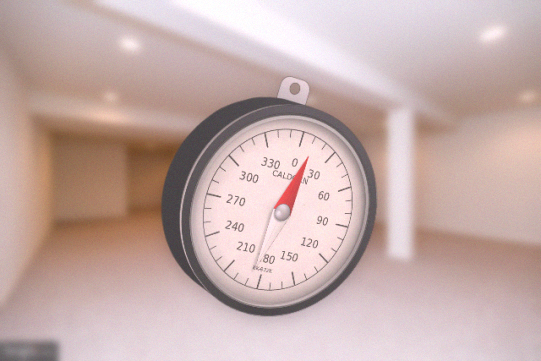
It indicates 10; °
